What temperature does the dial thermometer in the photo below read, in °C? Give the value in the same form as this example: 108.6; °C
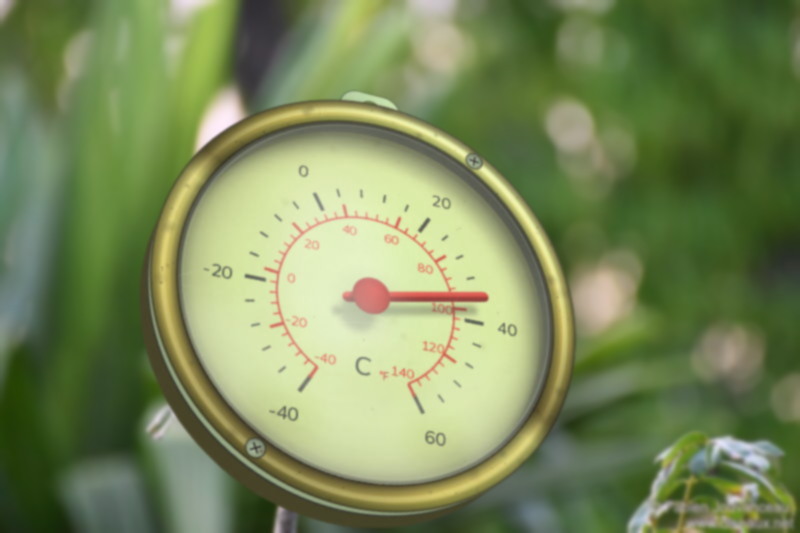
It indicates 36; °C
